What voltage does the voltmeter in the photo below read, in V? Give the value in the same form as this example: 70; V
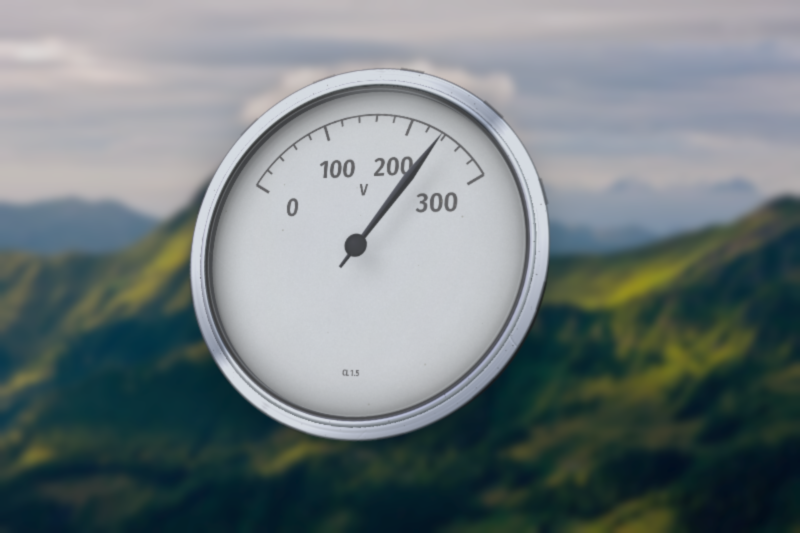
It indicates 240; V
